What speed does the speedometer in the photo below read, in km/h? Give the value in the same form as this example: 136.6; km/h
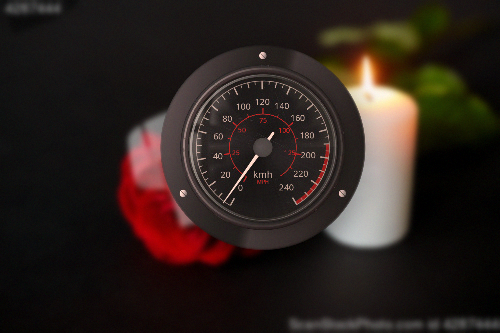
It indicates 5; km/h
